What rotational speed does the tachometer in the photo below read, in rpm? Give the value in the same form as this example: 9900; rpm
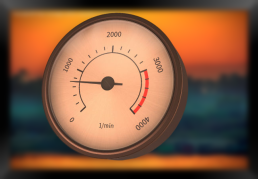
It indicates 700; rpm
